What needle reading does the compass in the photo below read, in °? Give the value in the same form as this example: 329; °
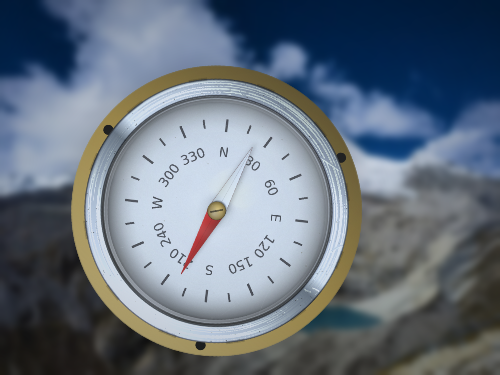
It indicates 202.5; °
